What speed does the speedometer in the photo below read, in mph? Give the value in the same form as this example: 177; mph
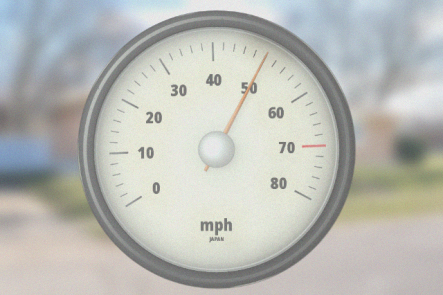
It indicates 50; mph
